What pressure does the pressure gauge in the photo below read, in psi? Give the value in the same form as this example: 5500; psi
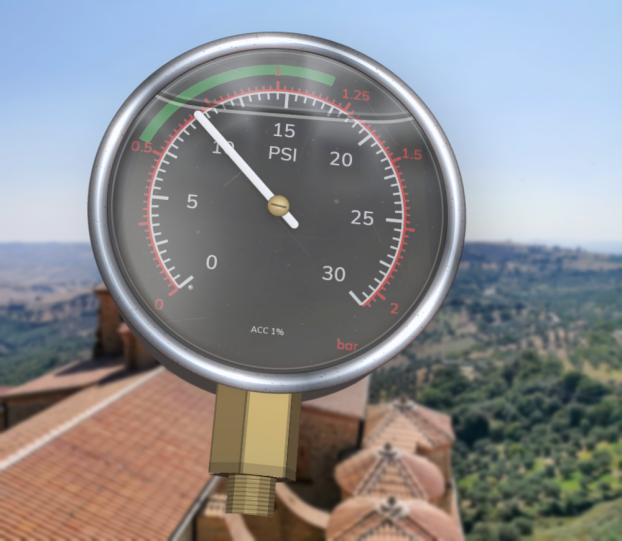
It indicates 10; psi
